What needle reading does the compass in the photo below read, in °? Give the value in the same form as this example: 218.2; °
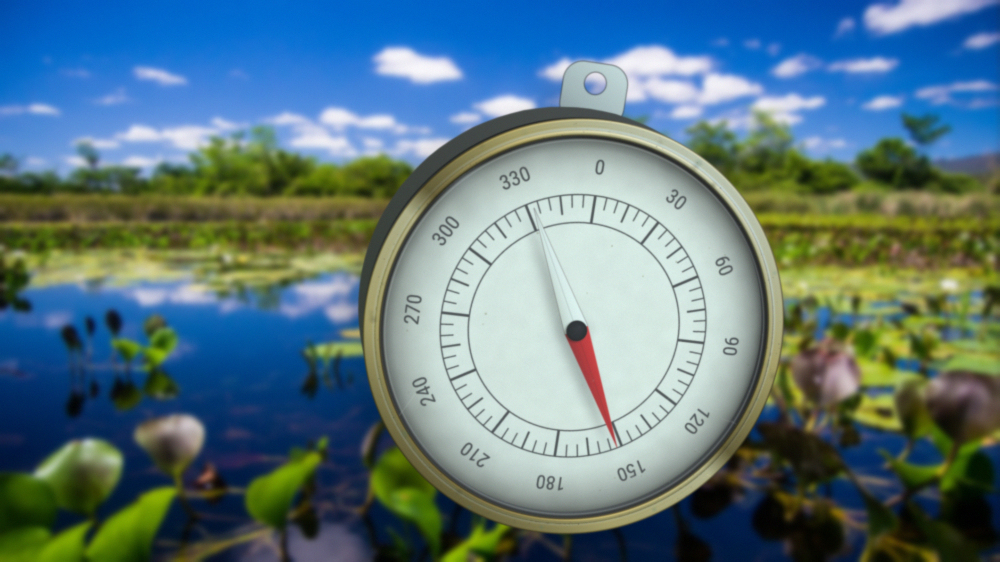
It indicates 152.5; °
